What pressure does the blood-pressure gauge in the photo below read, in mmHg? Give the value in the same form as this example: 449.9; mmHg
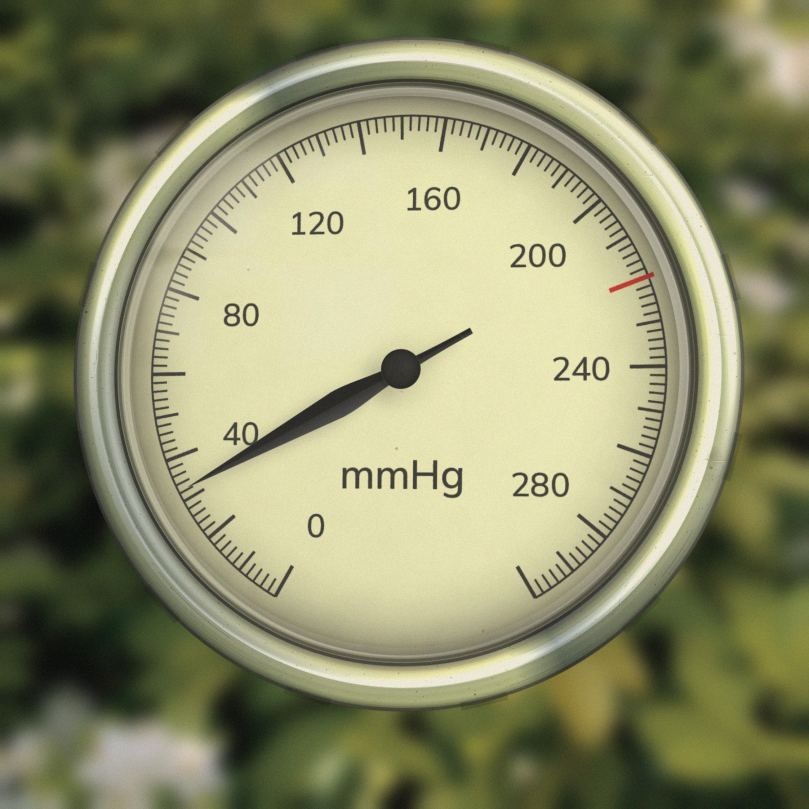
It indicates 32; mmHg
